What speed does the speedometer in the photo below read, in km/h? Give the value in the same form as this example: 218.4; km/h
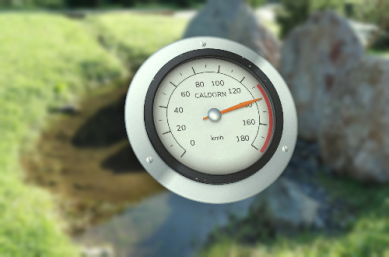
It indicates 140; km/h
